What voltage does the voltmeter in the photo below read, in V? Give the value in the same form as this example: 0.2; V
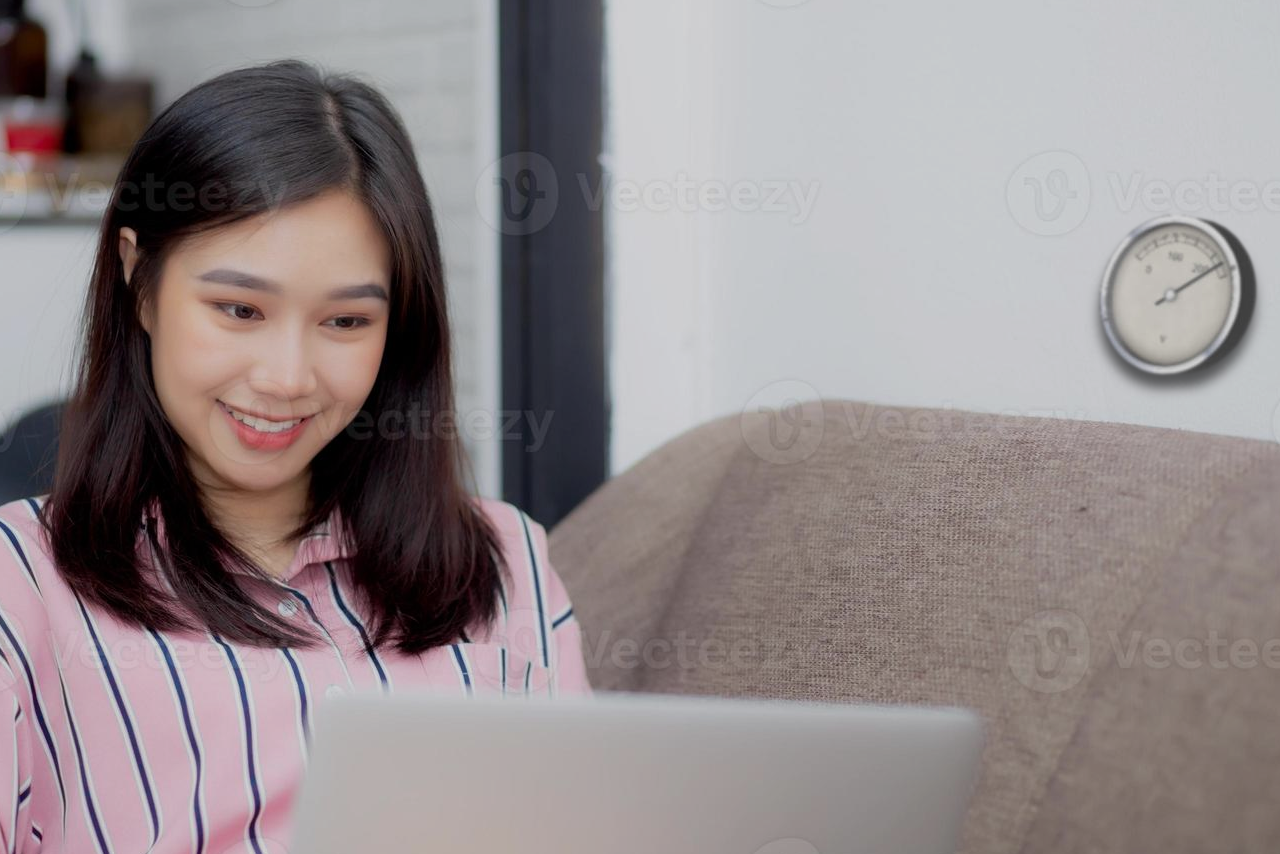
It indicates 225; V
